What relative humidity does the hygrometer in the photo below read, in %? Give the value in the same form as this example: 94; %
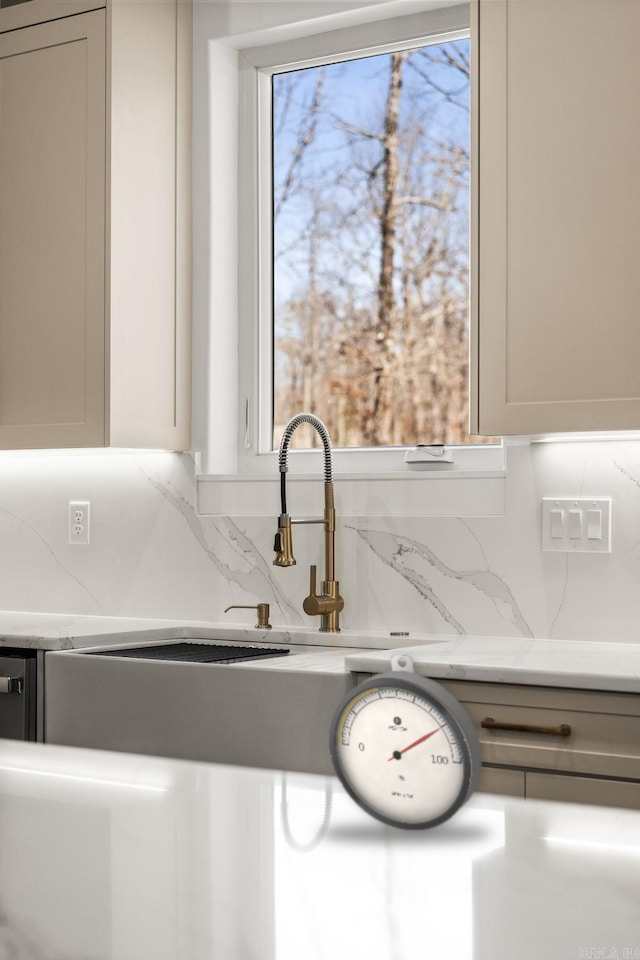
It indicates 80; %
